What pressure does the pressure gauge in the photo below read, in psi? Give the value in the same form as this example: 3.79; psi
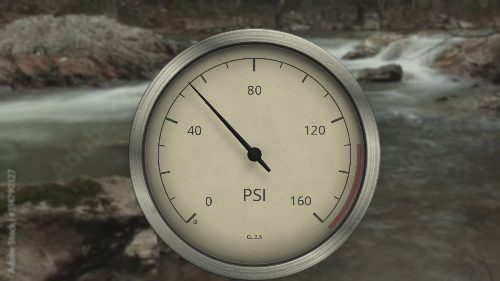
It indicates 55; psi
